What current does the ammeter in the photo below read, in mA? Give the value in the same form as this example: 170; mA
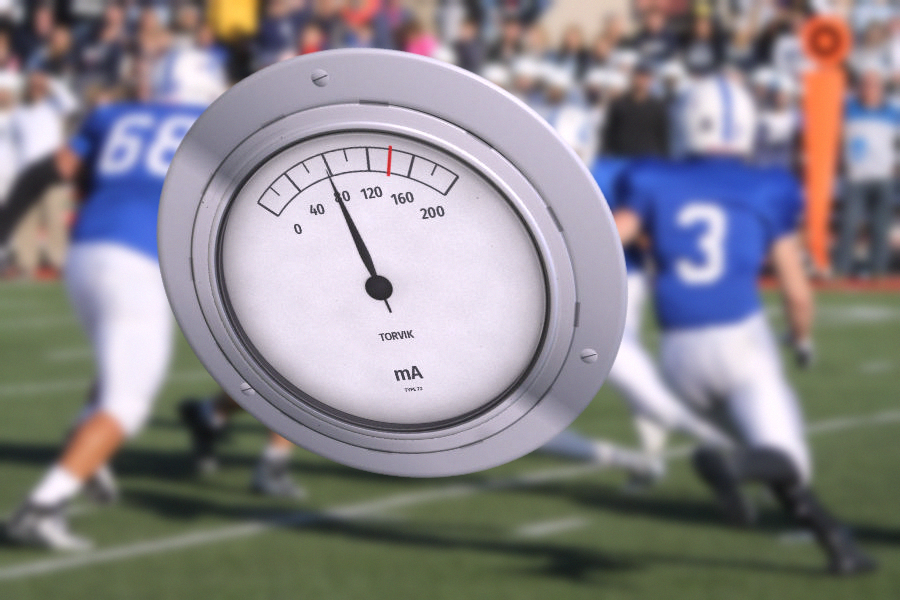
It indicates 80; mA
